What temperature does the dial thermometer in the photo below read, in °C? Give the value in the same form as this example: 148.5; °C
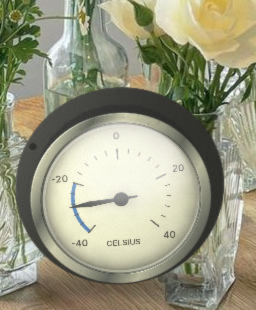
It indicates -28; °C
